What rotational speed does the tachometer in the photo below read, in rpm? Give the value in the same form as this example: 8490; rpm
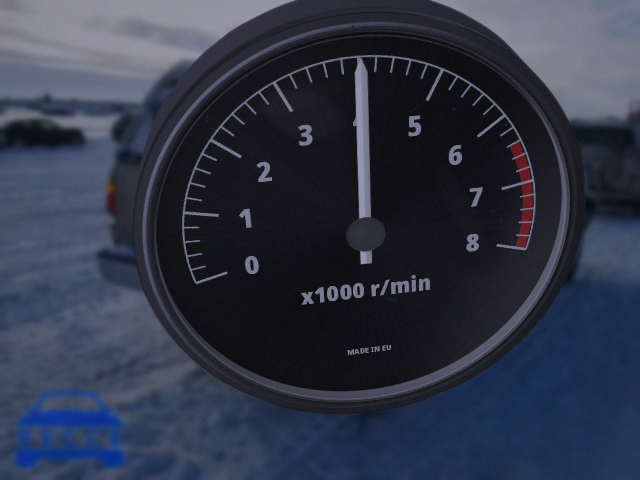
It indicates 4000; rpm
